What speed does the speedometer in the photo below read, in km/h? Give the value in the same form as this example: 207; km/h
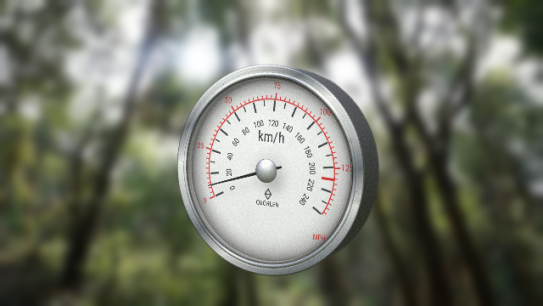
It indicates 10; km/h
